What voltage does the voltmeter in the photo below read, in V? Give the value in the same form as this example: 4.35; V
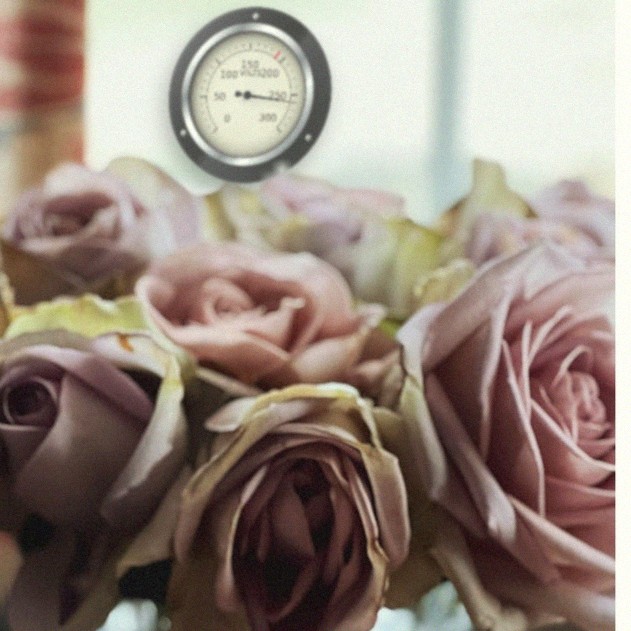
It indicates 260; V
